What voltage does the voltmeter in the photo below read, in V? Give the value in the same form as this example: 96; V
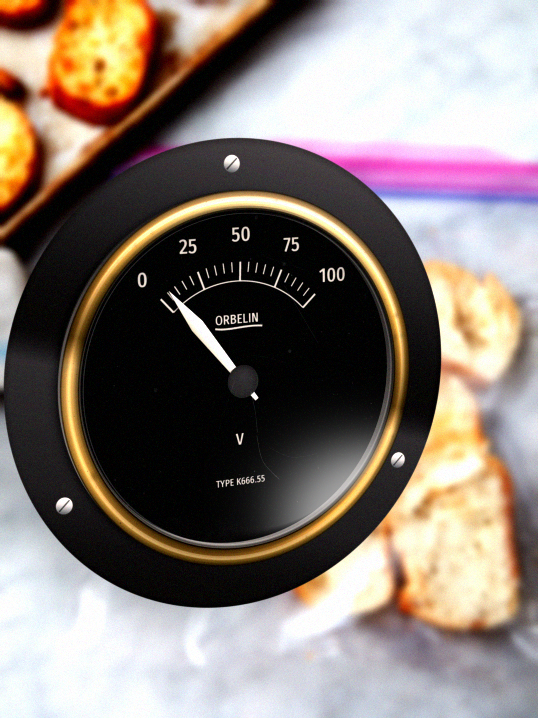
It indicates 5; V
